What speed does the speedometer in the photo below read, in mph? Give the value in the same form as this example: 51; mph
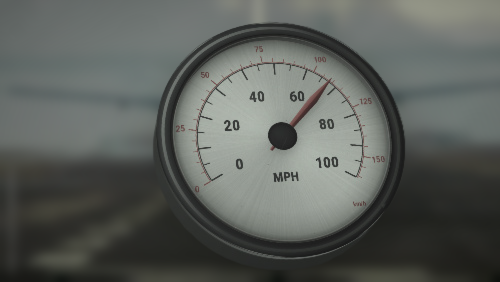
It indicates 67.5; mph
